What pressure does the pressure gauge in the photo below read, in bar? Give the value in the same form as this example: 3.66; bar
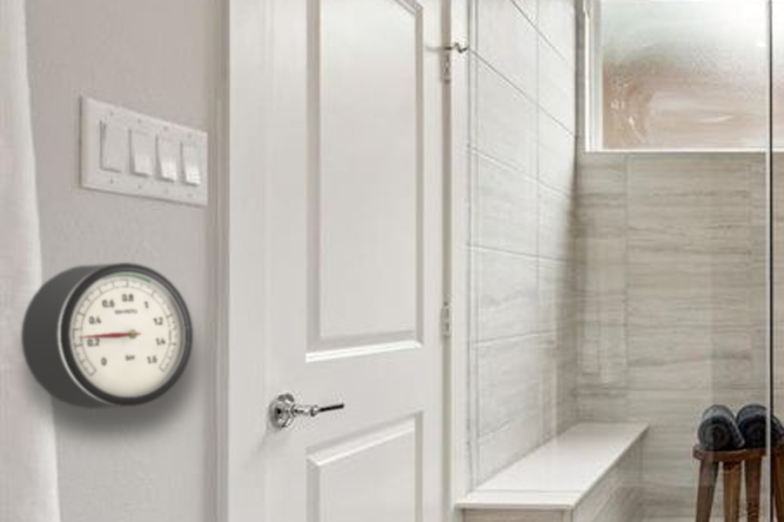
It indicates 0.25; bar
